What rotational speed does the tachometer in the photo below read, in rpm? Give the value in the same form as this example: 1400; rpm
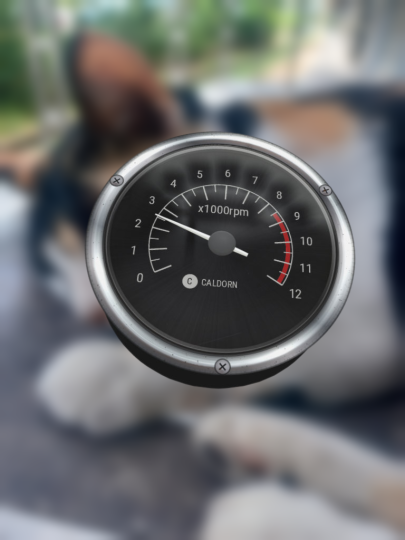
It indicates 2500; rpm
